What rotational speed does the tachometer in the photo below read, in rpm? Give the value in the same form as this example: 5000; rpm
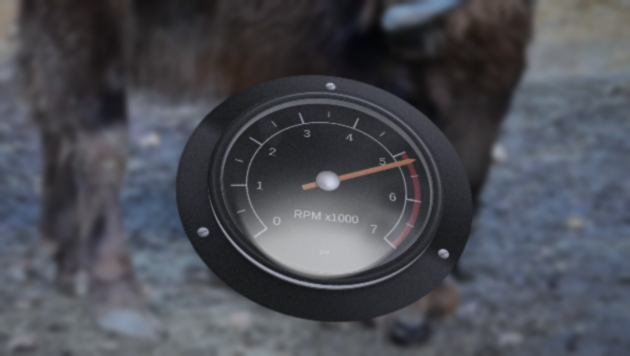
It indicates 5250; rpm
